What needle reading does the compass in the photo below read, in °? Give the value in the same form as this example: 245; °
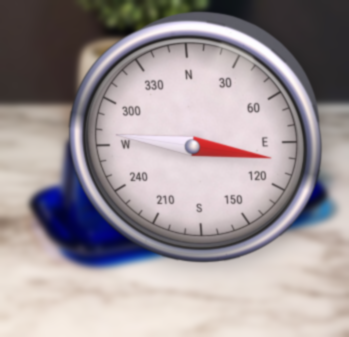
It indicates 100; °
